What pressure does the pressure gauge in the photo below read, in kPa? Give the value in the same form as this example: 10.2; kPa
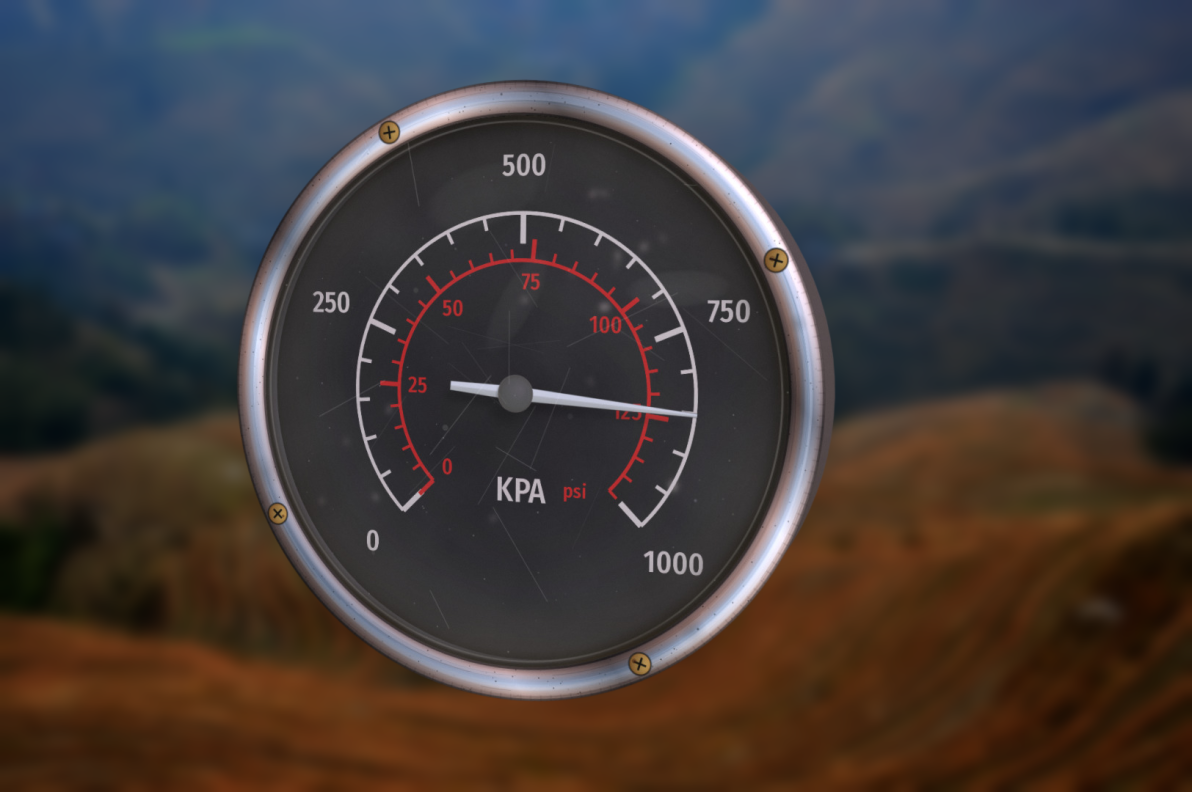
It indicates 850; kPa
